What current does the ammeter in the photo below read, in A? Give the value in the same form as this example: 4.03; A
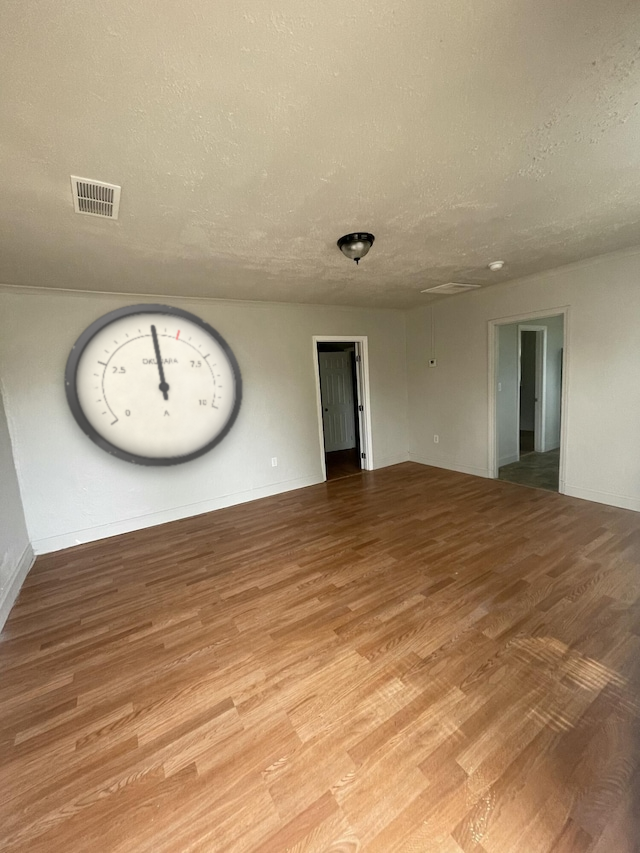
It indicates 5; A
